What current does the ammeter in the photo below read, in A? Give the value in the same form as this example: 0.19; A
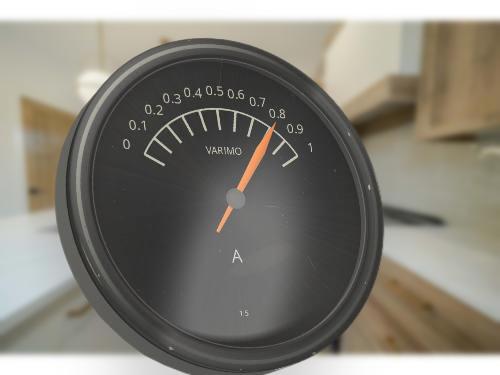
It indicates 0.8; A
